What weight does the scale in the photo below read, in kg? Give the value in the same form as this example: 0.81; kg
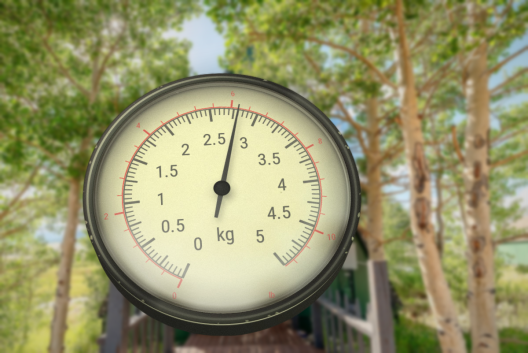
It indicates 2.8; kg
